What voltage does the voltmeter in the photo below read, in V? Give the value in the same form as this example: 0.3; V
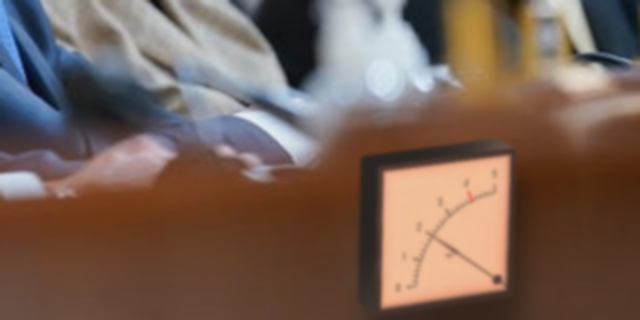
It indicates 2; V
